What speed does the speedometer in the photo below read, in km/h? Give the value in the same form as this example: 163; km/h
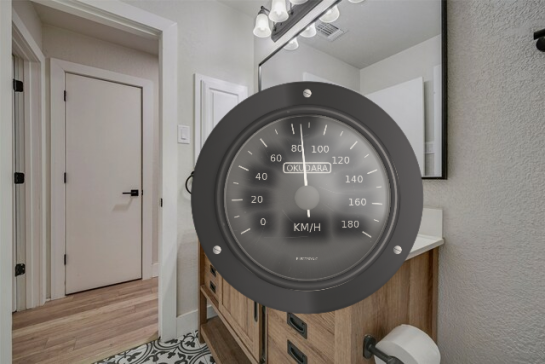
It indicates 85; km/h
